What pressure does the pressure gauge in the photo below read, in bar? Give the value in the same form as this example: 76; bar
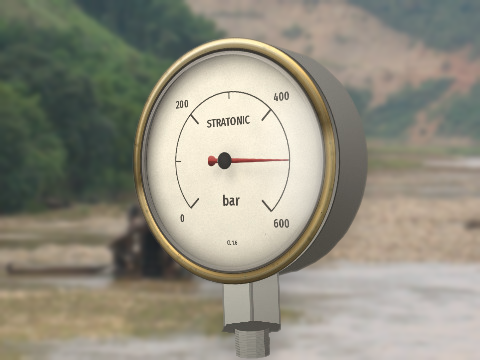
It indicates 500; bar
